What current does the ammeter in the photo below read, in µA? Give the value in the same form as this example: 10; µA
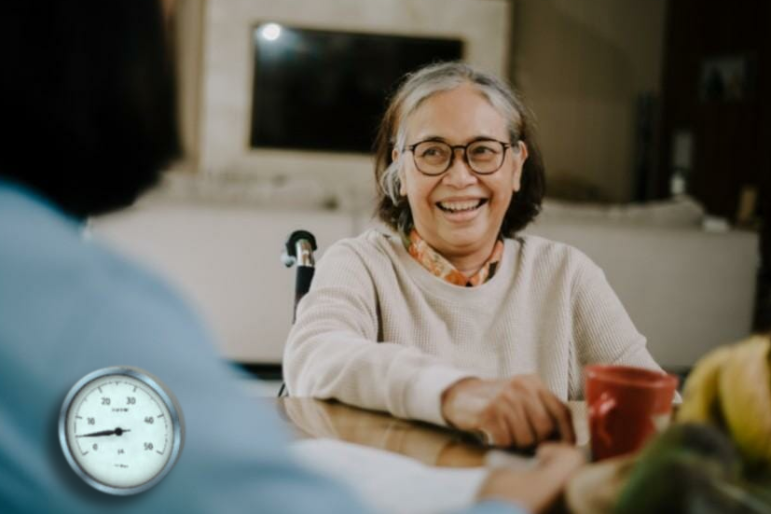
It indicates 5; µA
